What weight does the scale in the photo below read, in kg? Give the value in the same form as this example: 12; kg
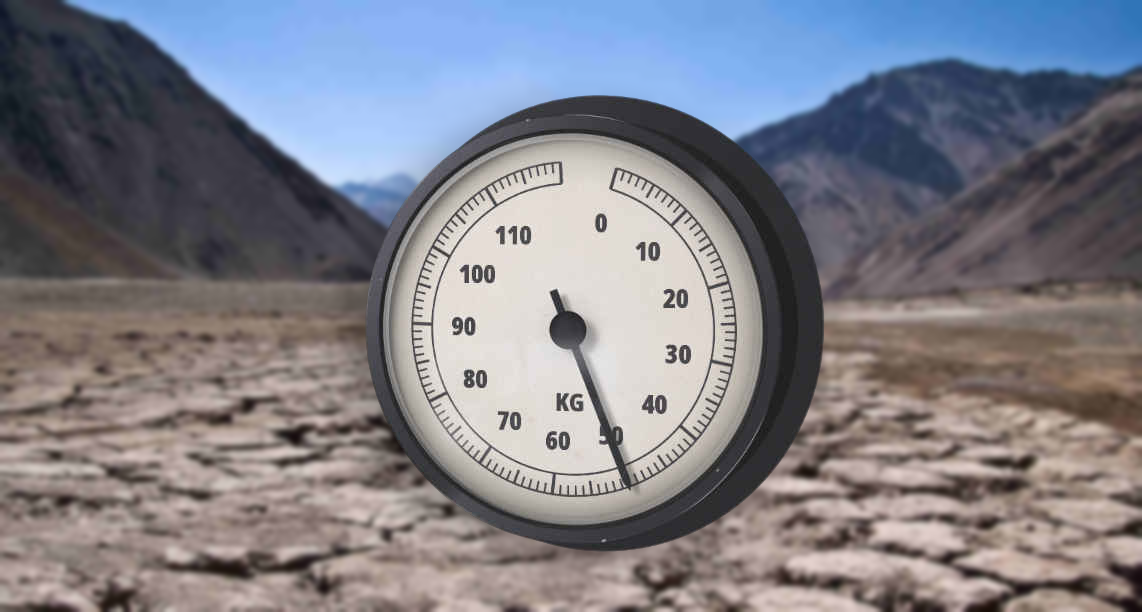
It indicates 50; kg
